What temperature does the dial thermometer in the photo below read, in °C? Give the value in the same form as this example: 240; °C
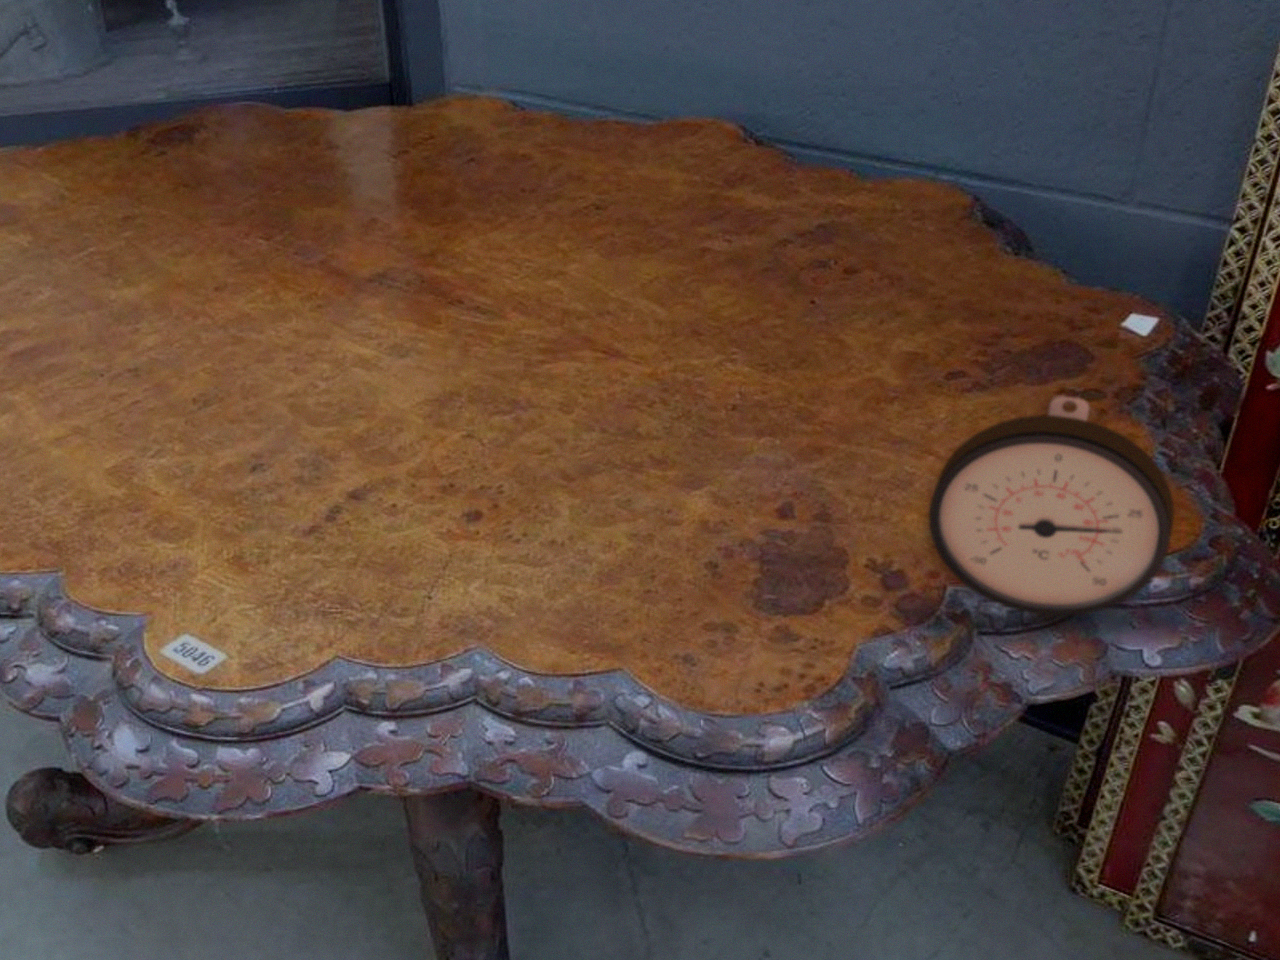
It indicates 30; °C
